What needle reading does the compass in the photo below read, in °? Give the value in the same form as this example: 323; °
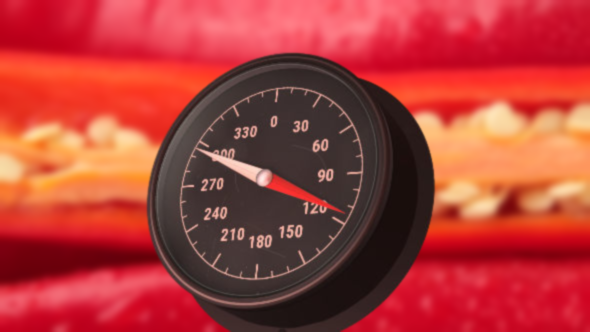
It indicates 115; °
